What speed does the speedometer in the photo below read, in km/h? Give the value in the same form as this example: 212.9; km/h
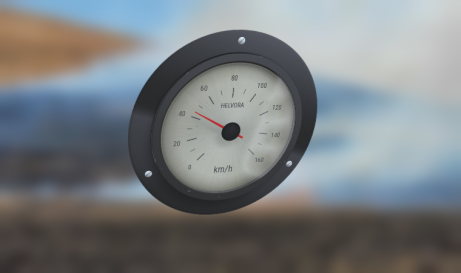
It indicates 45; km/h
